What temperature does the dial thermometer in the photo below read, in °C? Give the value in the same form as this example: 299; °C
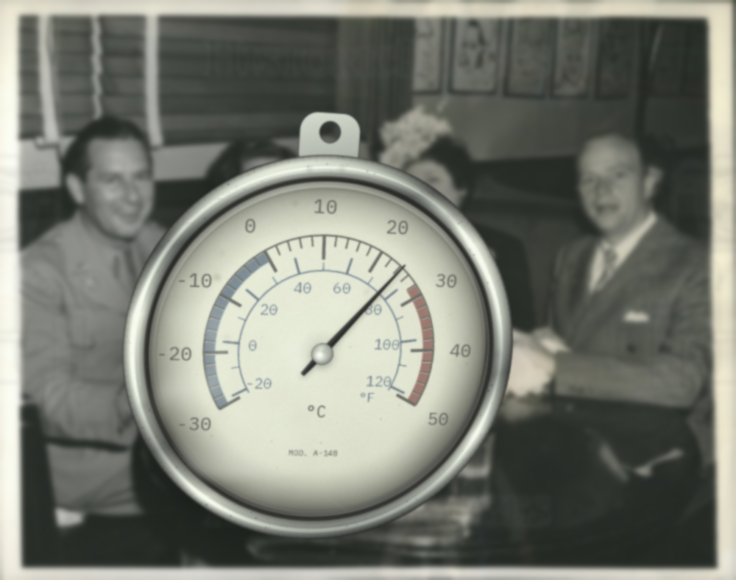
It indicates 24; °C
